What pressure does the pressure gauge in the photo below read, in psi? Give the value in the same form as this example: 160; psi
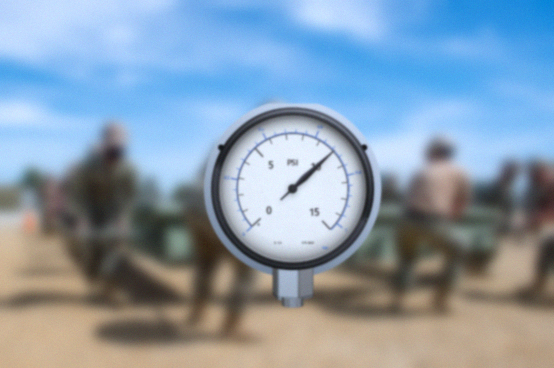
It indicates 10; psi
